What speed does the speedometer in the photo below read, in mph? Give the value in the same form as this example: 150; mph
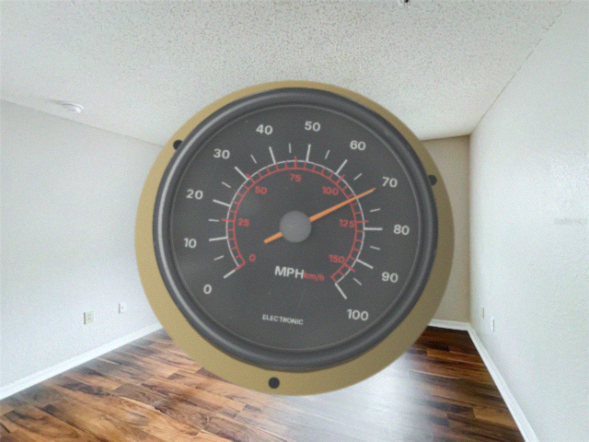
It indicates 70; mph
